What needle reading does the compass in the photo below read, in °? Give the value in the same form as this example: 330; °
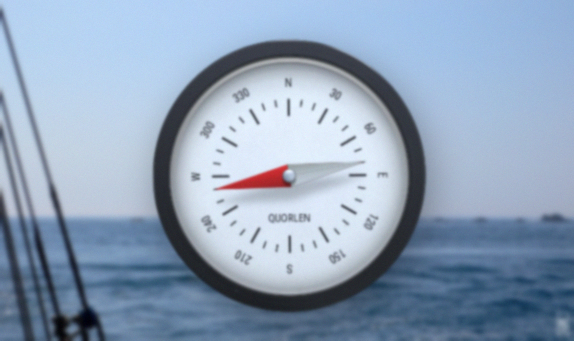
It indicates 260; °
